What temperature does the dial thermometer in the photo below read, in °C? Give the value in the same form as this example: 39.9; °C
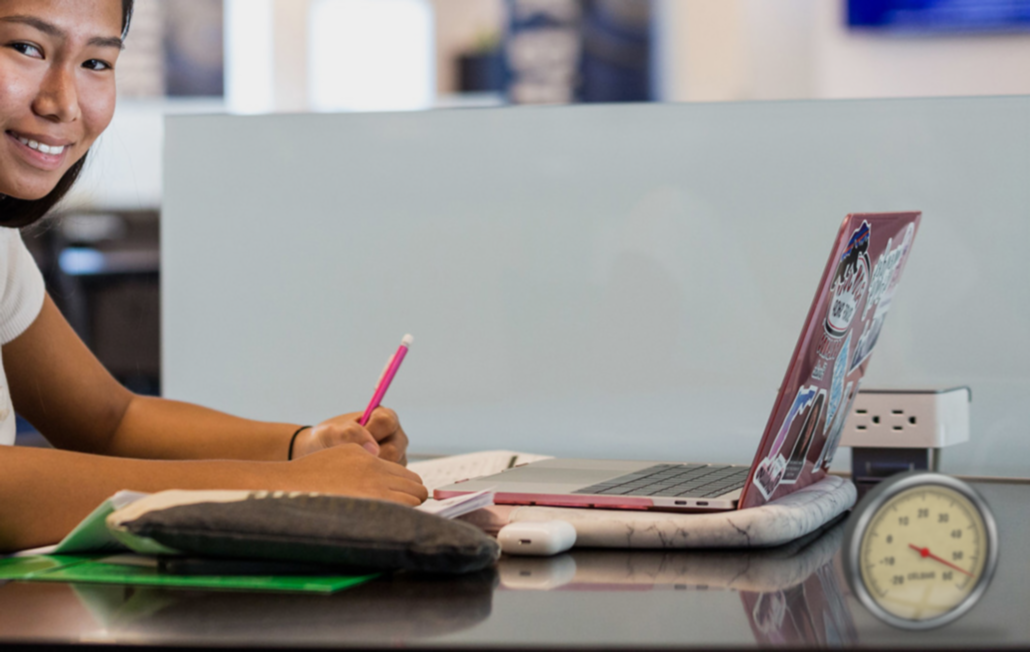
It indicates 55; °C
